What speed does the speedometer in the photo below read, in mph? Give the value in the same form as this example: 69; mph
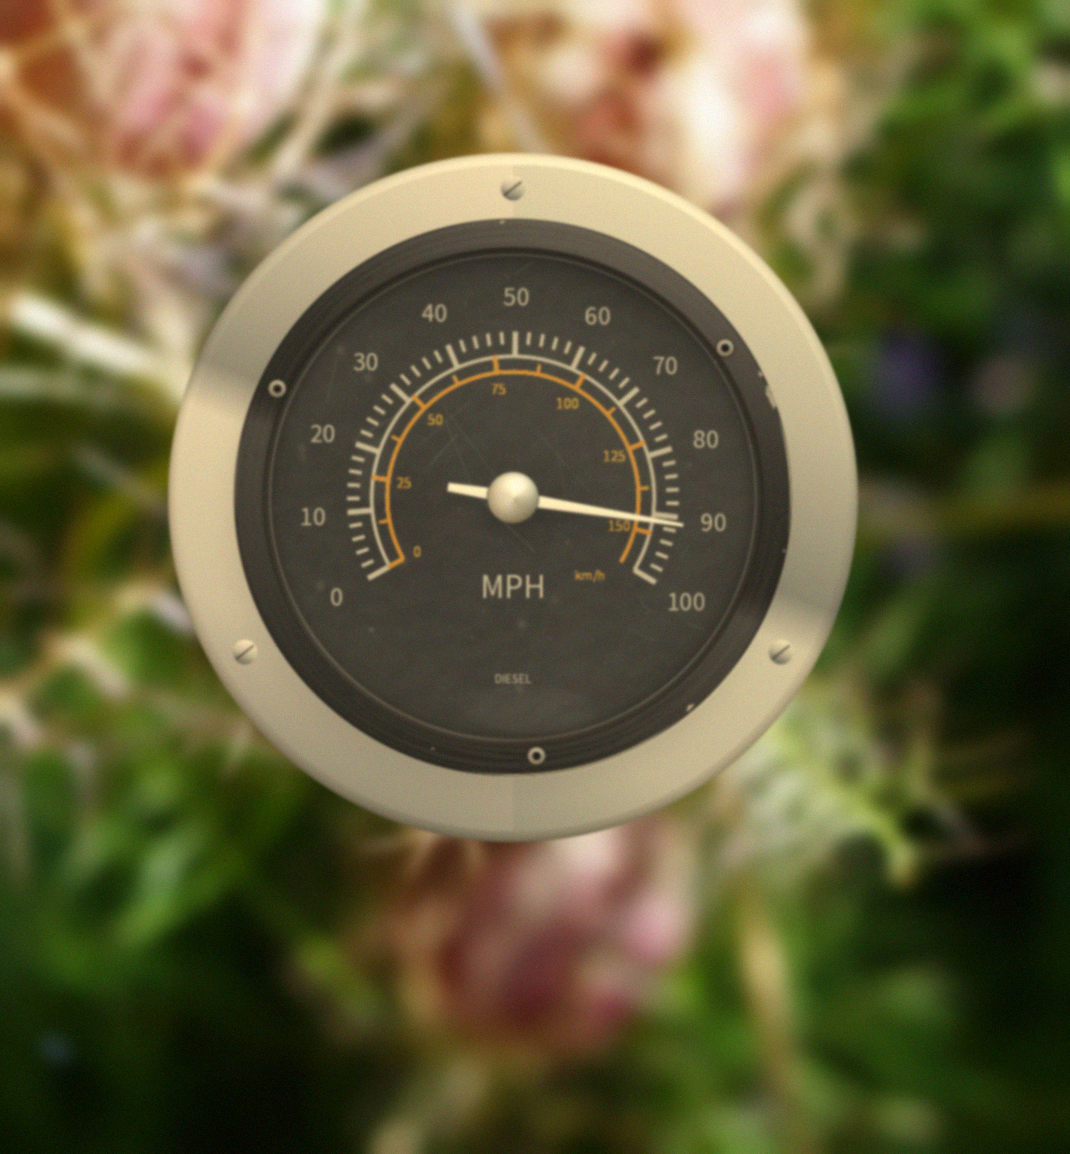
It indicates 91; mph
